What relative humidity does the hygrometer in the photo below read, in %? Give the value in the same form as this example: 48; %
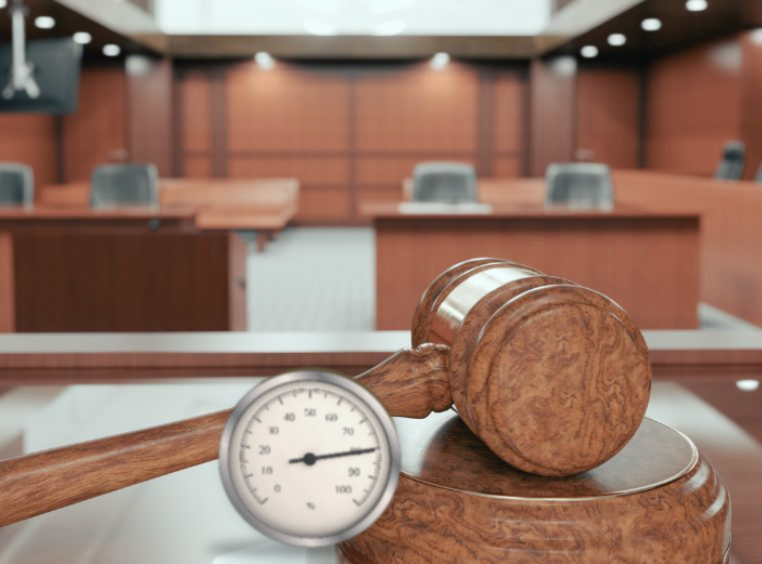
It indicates 80; %
